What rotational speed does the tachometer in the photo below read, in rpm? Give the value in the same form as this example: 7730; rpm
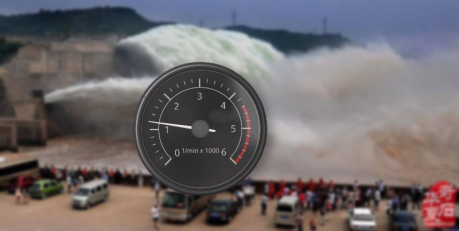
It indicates 1200; rpm
